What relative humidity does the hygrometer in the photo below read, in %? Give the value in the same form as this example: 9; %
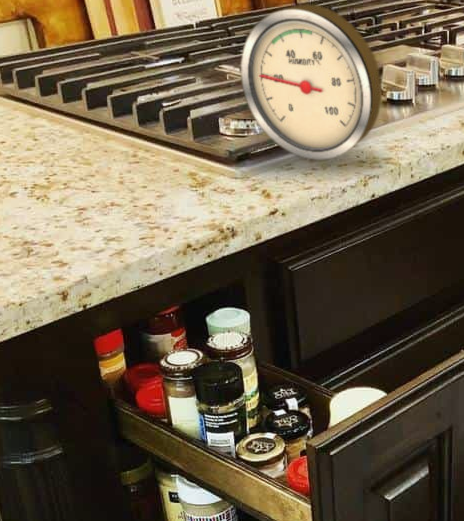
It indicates 20; %
